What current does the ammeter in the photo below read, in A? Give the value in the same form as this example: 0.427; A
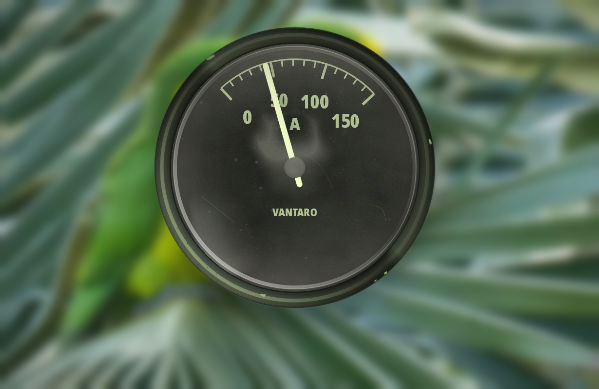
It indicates 45; A
